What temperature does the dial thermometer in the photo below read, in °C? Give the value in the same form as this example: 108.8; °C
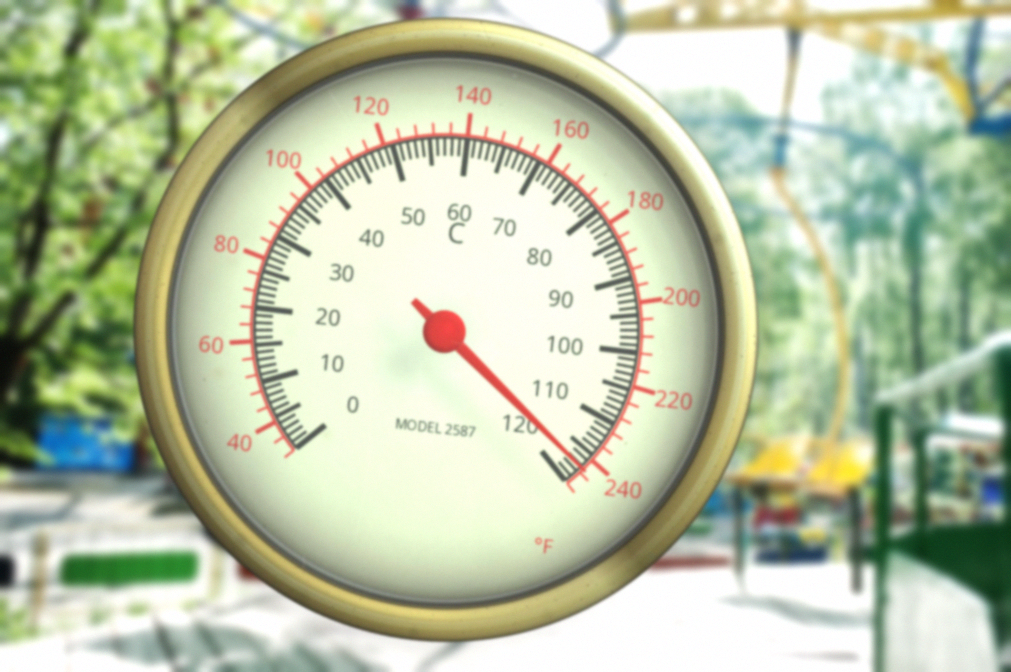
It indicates 117; °C
